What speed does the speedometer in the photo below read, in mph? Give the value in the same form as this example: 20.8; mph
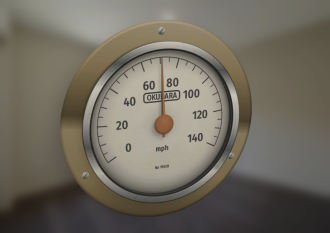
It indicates 70; mph
